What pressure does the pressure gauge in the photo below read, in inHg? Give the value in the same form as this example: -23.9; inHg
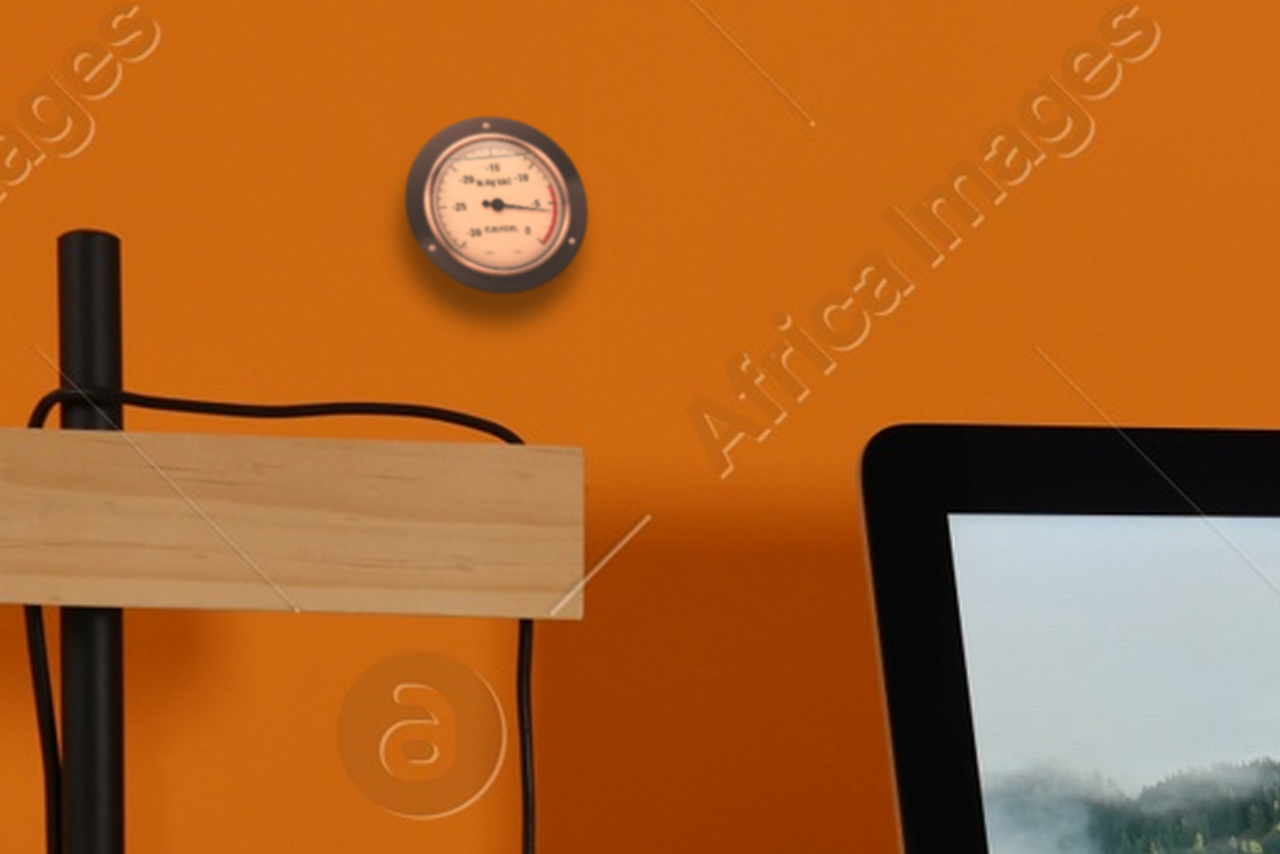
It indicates -4; inHg
